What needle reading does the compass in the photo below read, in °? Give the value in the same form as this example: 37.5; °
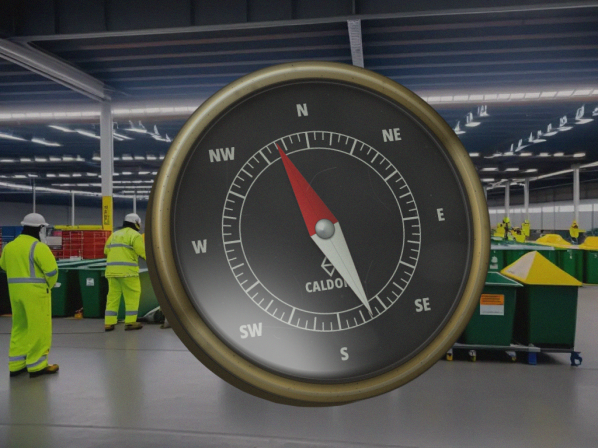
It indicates 340; °
